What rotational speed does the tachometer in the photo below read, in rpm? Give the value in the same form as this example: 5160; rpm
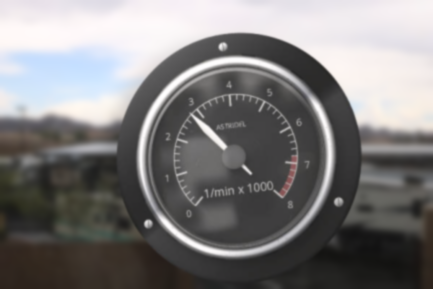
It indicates 2800; rpm
